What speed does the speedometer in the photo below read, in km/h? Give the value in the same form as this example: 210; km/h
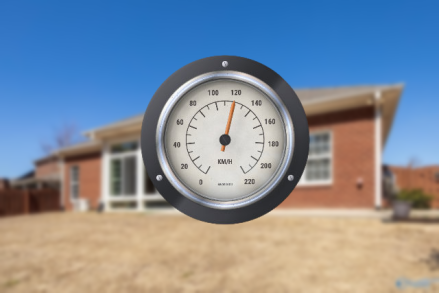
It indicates 120; km/h
